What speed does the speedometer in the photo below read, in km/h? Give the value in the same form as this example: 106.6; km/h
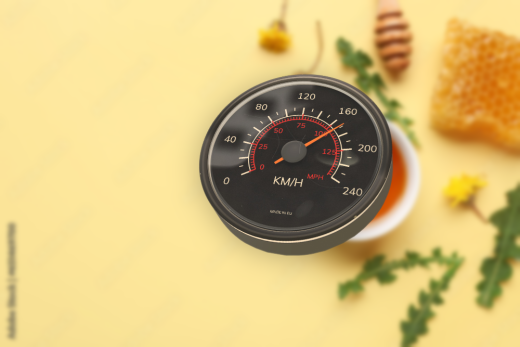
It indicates 170; km/h
